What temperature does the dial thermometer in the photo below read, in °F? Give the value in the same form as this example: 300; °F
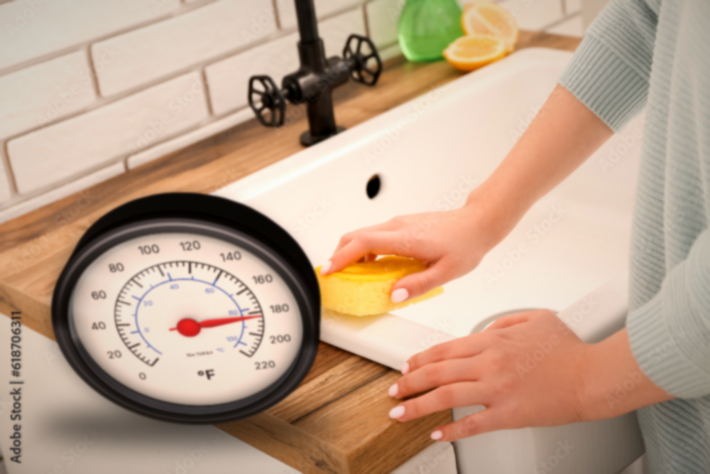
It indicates 180; °F
